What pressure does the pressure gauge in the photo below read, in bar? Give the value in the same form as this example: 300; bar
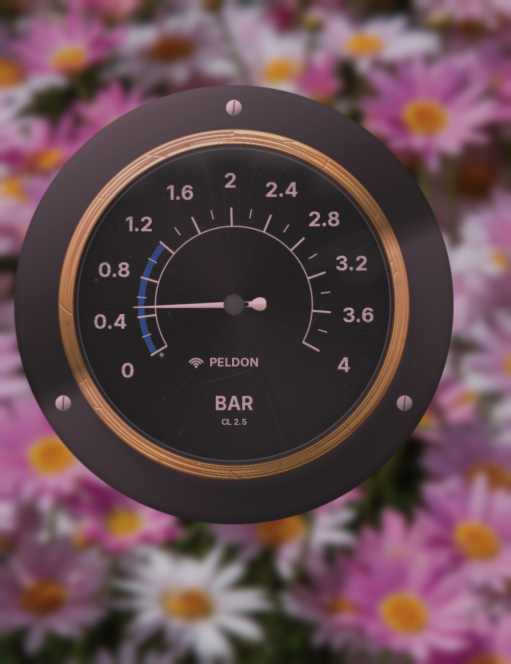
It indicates 0.5; bar
